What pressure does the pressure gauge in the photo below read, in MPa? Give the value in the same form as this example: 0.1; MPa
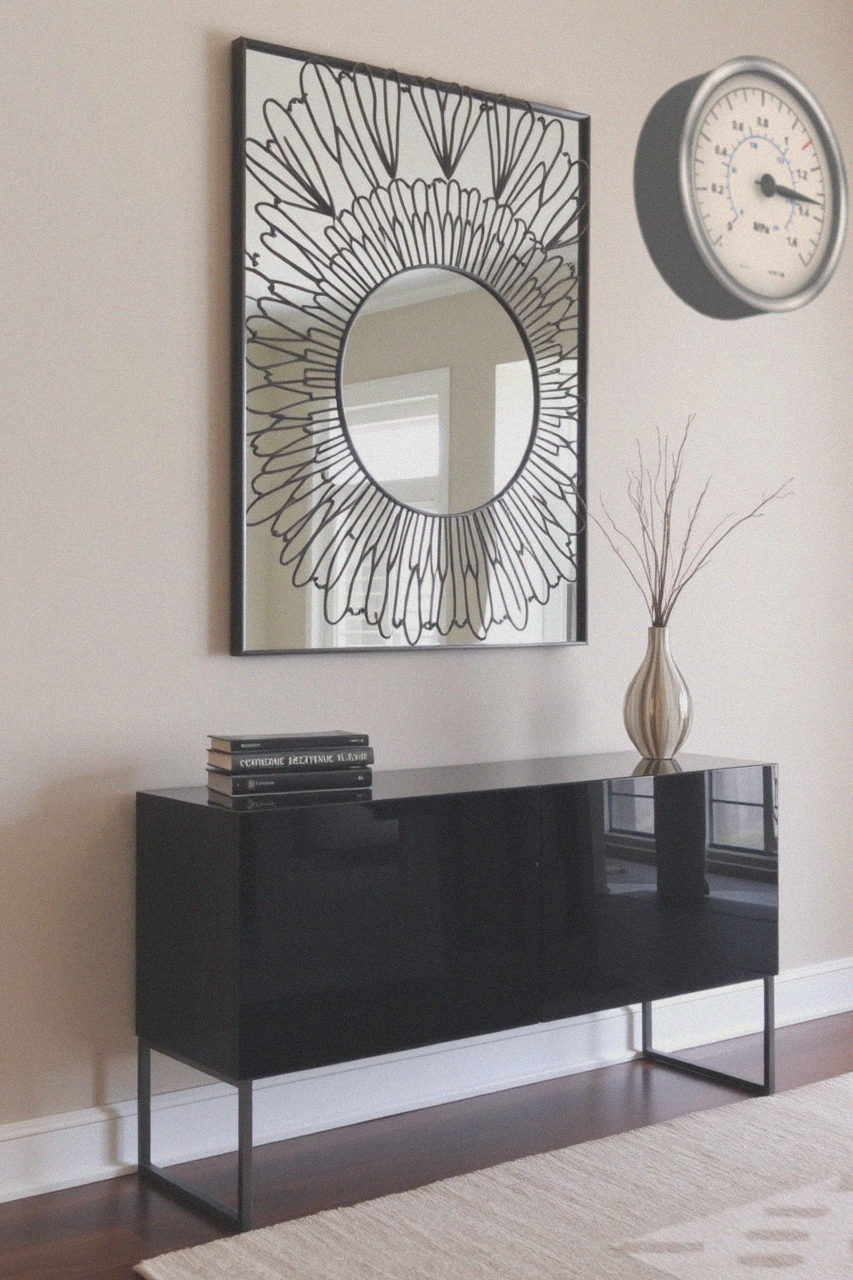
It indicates 1.35; MPa
